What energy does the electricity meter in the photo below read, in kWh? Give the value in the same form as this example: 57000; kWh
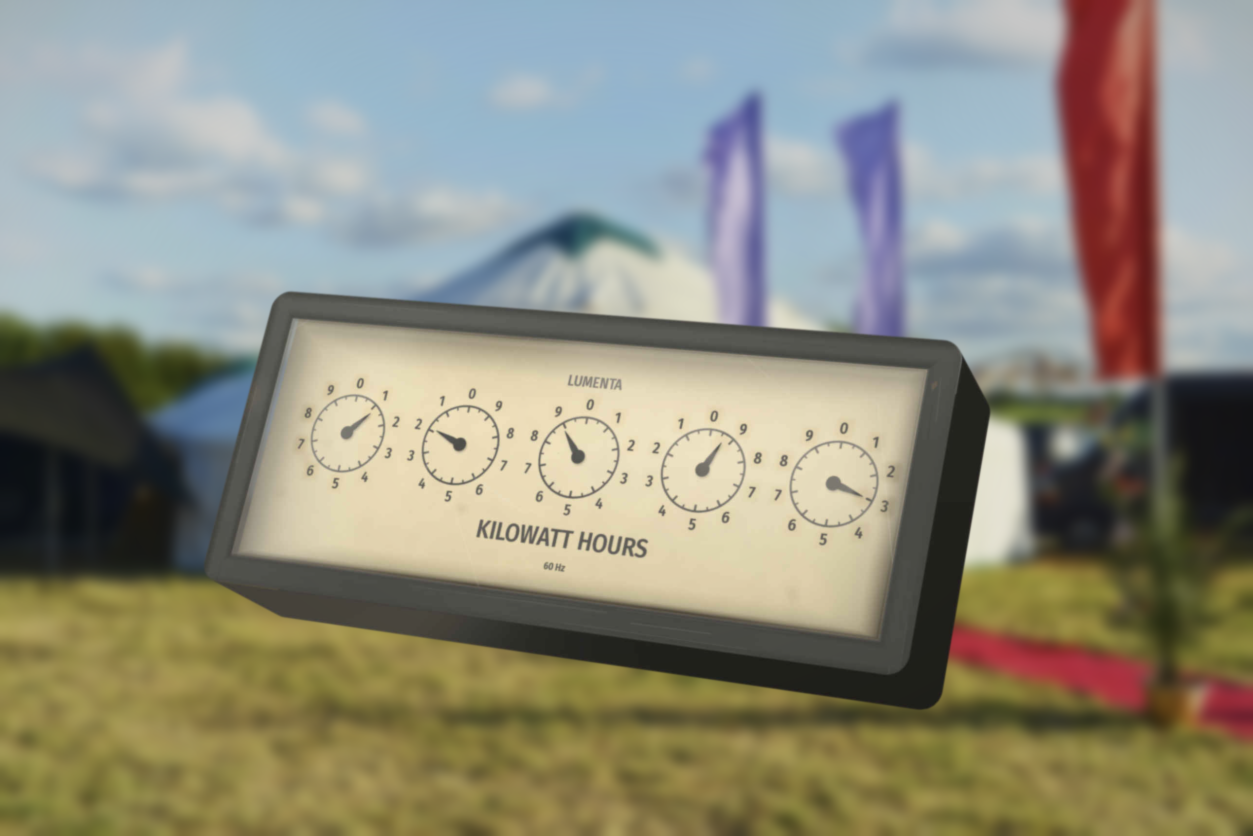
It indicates 11893; kWh
